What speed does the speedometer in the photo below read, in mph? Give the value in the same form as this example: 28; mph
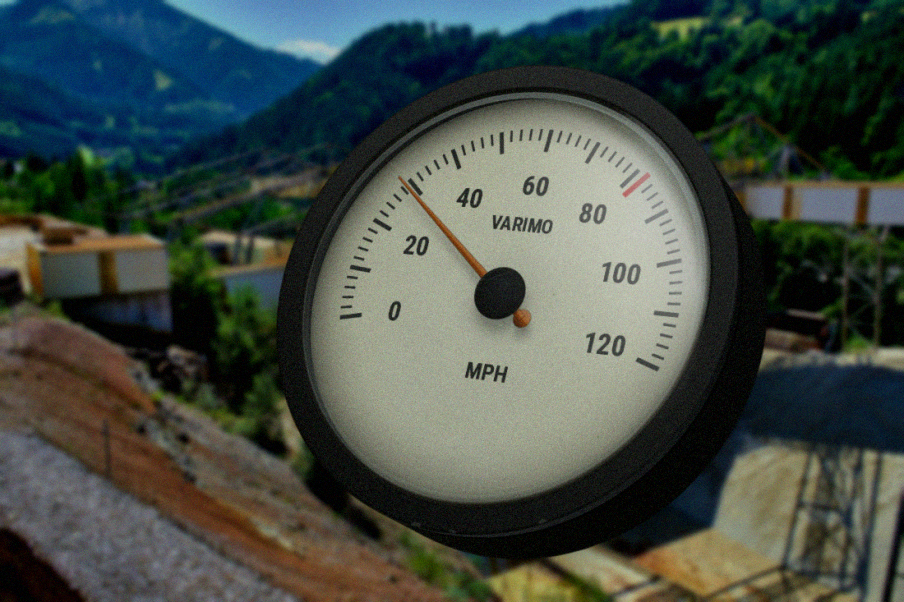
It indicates 29; mph
